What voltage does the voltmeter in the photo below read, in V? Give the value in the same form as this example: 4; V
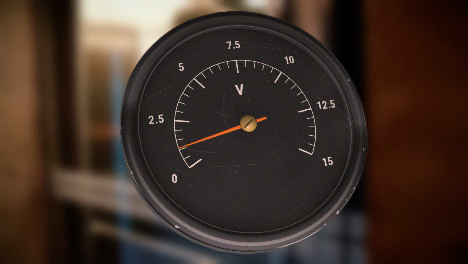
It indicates 1; V
